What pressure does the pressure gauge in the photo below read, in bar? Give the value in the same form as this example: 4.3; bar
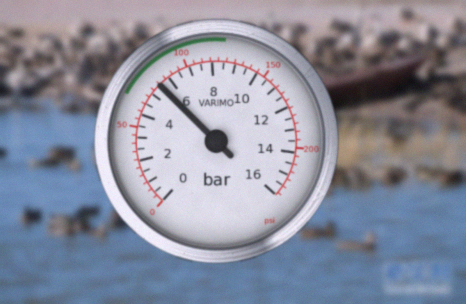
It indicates 5.5; bar
